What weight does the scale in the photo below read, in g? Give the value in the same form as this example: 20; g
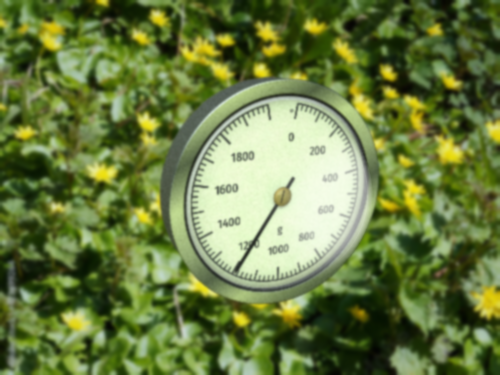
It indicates 1200; g
